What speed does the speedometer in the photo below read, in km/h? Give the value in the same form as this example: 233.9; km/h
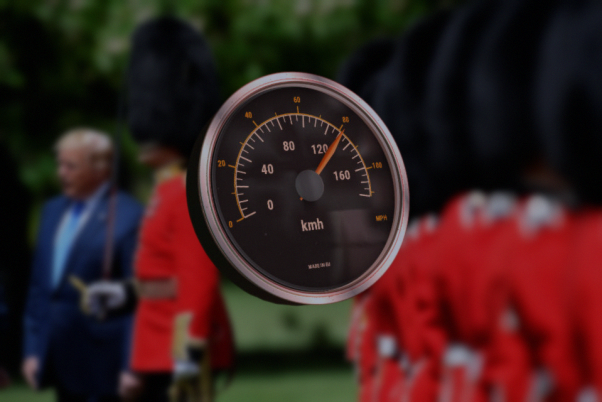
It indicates 130; km/h
